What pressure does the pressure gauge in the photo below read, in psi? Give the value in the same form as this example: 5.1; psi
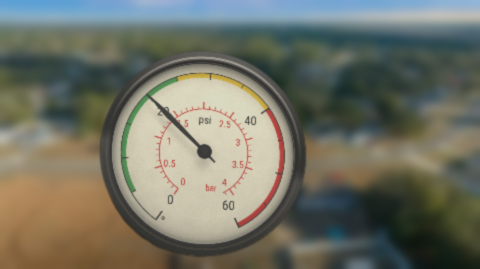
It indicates 20; psi
